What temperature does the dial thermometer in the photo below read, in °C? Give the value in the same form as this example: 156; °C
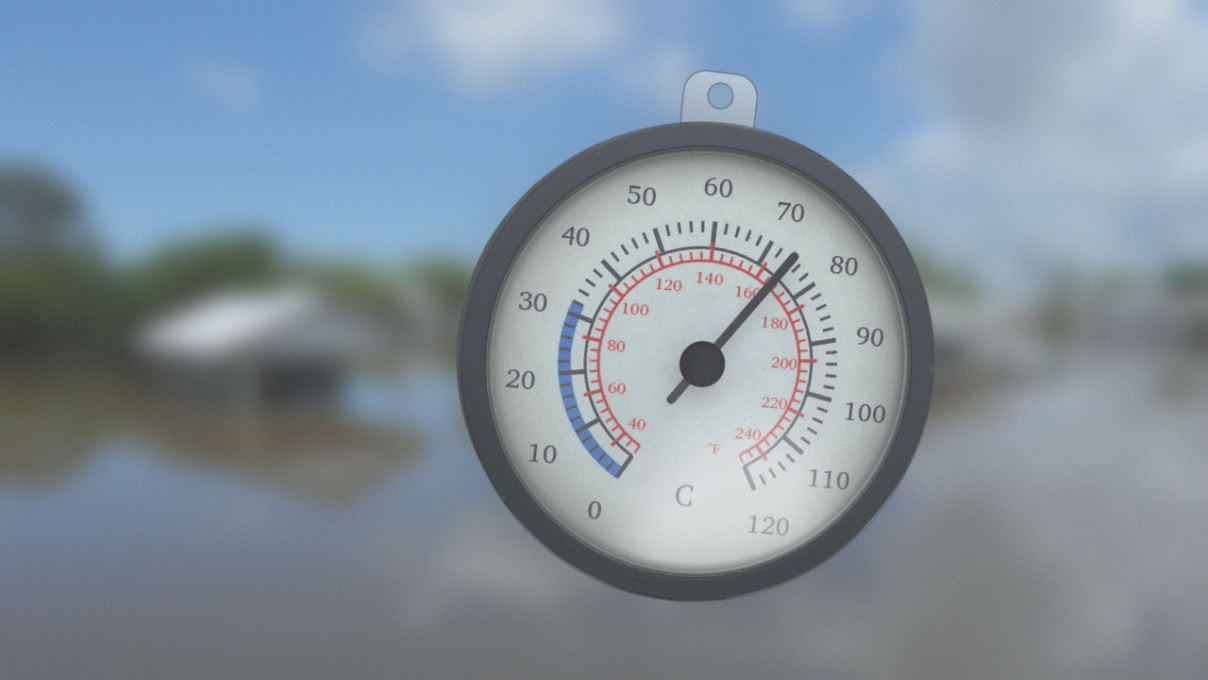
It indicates 74; °C
